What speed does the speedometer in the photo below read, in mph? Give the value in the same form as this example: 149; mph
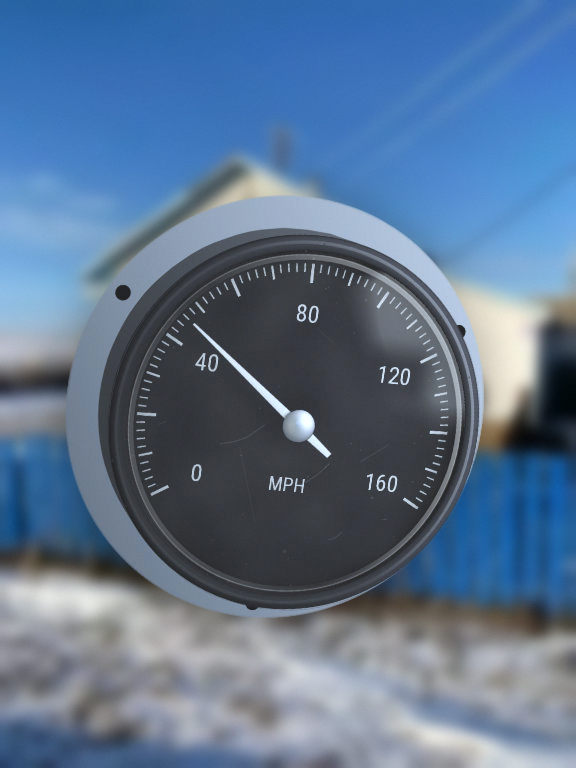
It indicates 46; mph
